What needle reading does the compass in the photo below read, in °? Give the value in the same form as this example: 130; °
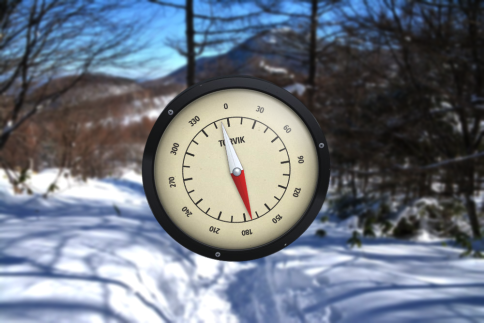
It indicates 172.5; °
